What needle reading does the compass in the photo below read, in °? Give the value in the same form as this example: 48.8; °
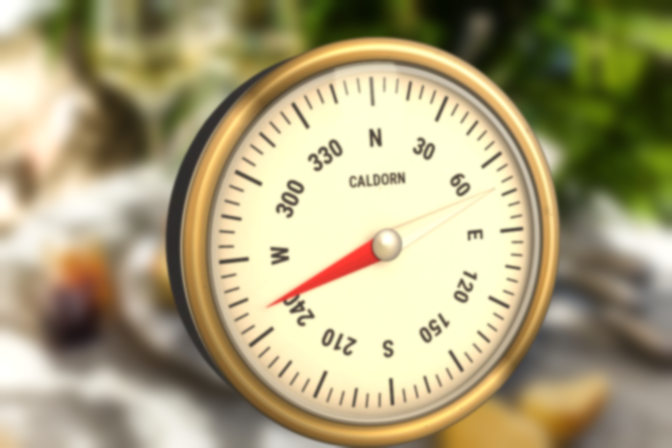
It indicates 250; °
